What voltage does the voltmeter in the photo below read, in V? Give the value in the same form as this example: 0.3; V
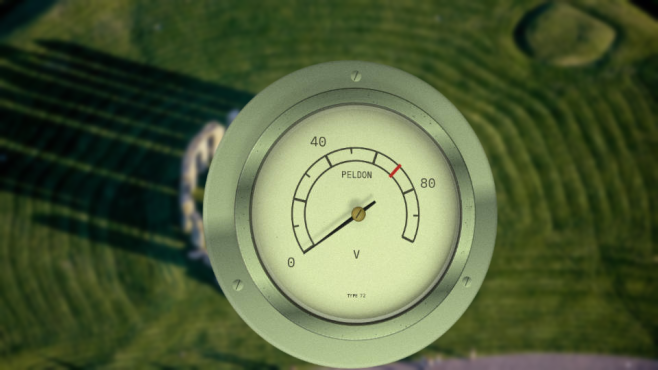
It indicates 0; V
